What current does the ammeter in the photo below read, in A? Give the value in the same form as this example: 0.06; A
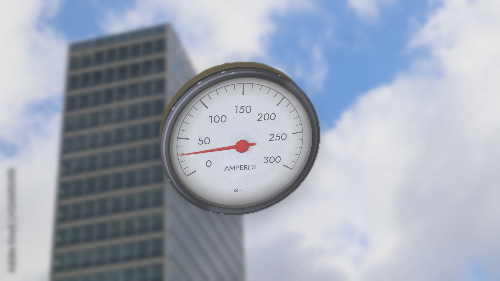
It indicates 30; A
